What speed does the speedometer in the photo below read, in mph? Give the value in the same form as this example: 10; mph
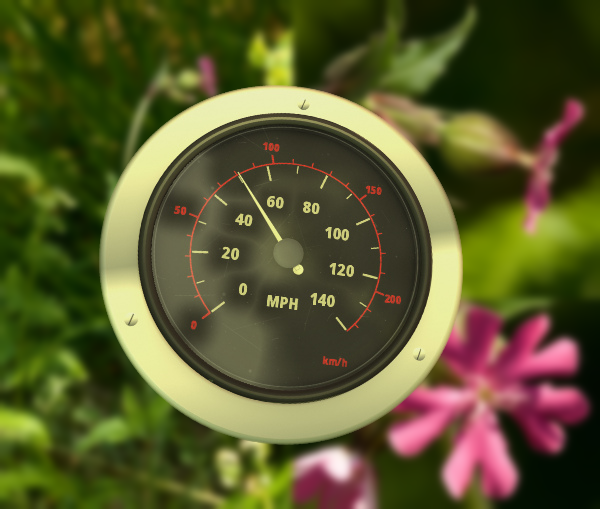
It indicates 50; mph
